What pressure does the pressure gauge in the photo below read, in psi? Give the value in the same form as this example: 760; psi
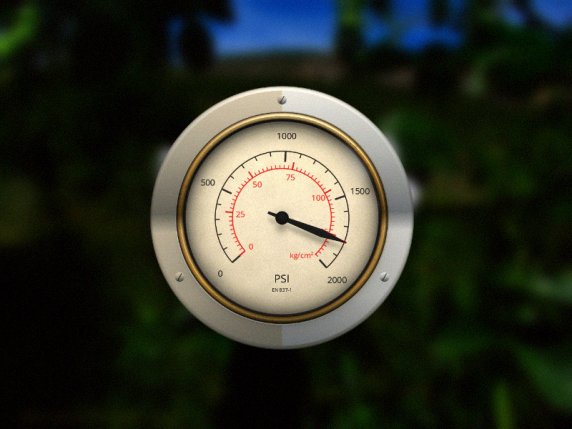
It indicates 1800; psi
